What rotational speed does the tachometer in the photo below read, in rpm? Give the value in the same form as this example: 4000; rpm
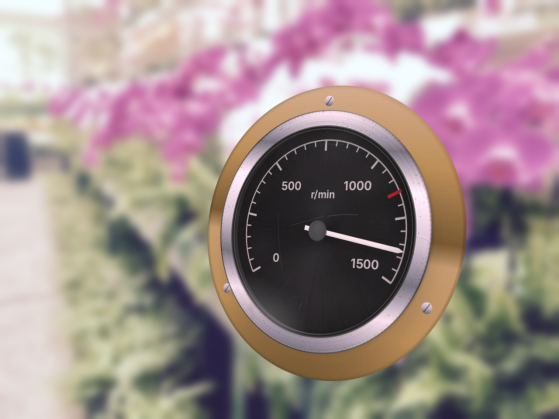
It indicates 1375; rpm
